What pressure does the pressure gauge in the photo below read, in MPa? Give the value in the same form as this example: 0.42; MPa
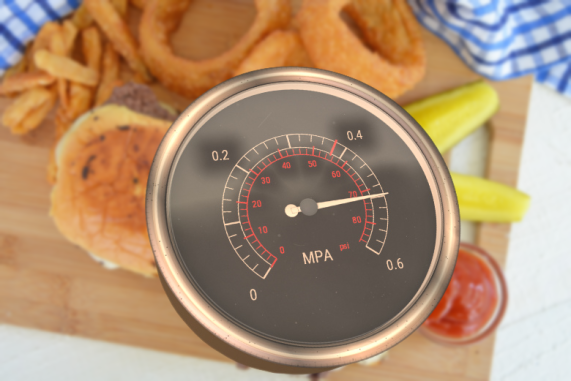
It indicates 0.5; MPa
